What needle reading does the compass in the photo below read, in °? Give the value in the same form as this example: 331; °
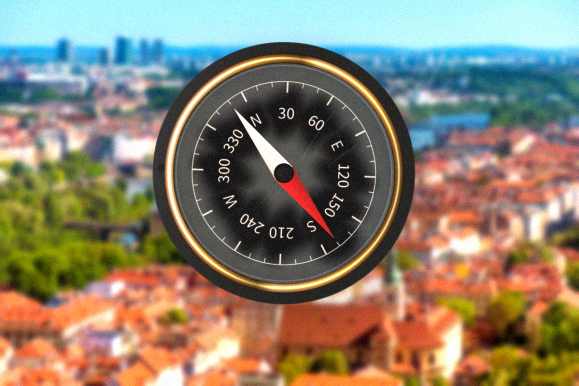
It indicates 170; °
